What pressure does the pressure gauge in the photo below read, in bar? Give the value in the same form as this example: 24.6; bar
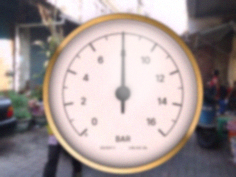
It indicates 8; bar
